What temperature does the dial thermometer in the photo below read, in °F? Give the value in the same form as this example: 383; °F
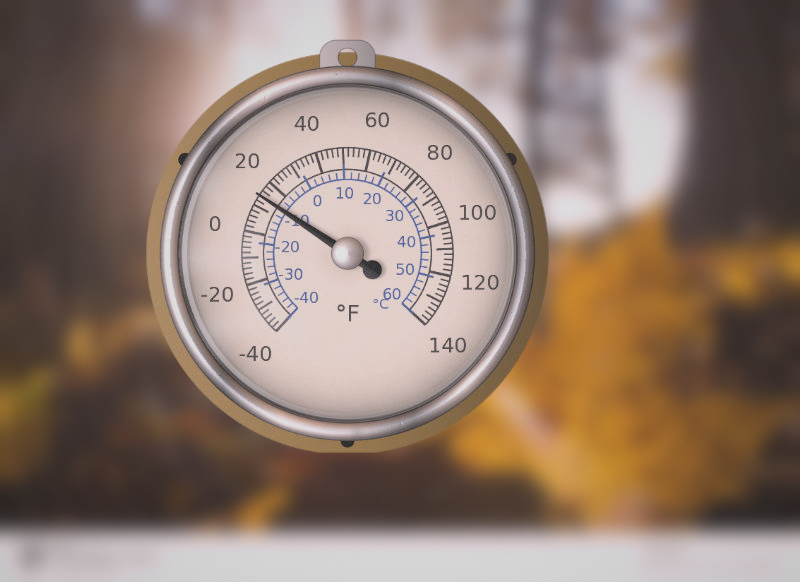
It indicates 14; °F
